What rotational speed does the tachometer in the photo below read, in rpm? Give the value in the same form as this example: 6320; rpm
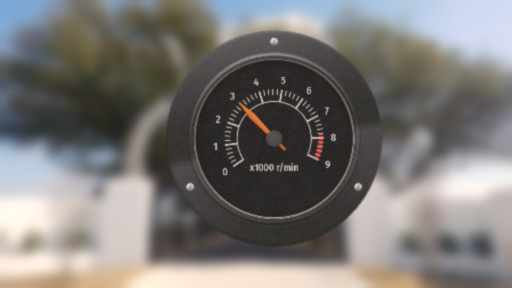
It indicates 3000; rpm
